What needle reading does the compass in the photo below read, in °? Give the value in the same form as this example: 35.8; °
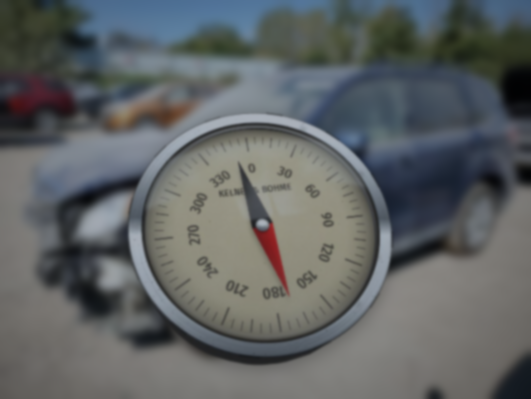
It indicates 170; °
